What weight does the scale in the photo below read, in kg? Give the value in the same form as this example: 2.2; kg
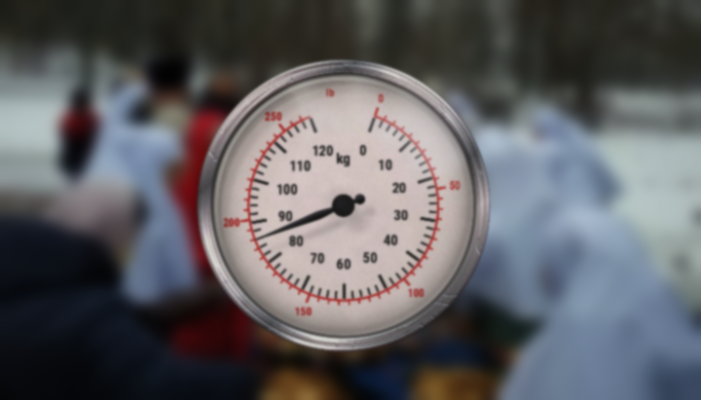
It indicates 86; kg
